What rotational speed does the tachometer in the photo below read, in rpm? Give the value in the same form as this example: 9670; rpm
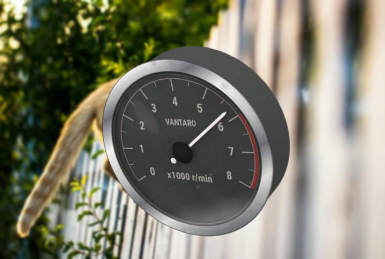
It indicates 5750; rpm
